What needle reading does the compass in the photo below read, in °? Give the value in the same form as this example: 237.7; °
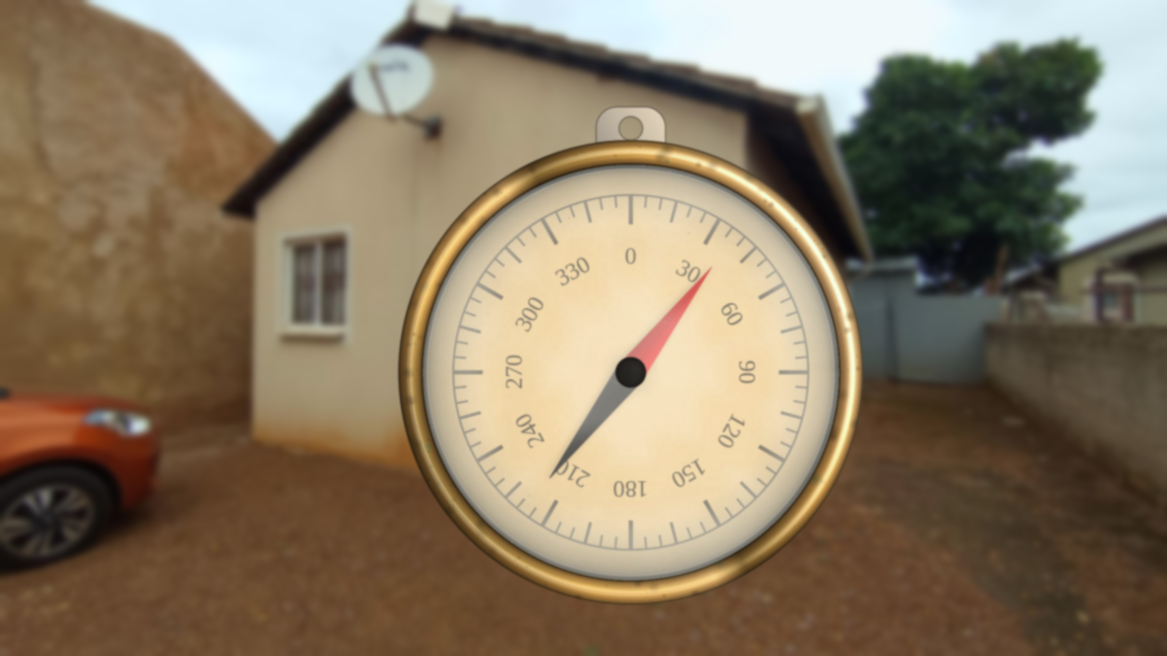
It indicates 37.5; °
